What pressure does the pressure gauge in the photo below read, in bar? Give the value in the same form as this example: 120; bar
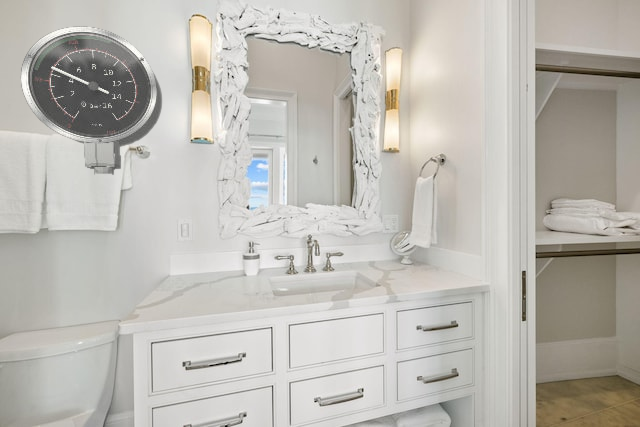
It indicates 4.5; bar
